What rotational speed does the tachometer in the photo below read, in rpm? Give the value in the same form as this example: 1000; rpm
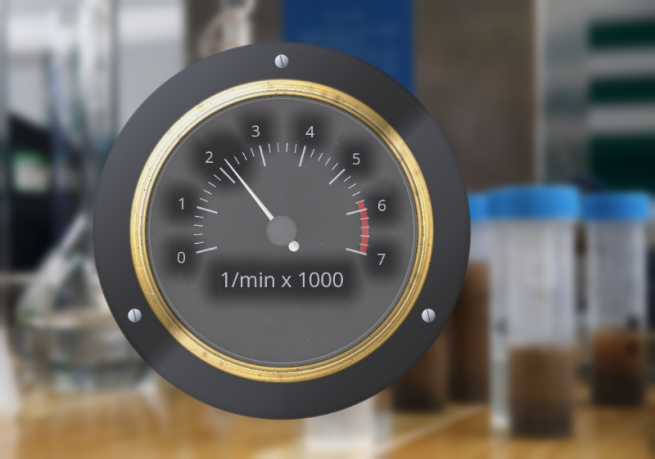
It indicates 2200; rpm
